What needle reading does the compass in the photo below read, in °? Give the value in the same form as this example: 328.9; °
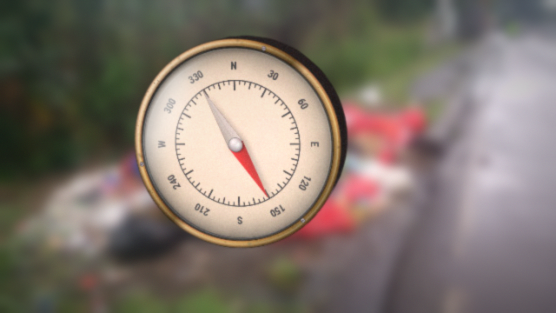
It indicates 150; °
